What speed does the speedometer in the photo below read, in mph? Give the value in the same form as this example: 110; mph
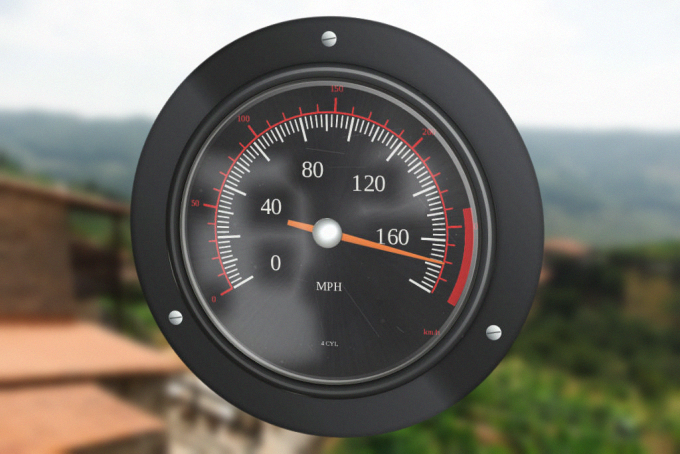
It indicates 168; mph
